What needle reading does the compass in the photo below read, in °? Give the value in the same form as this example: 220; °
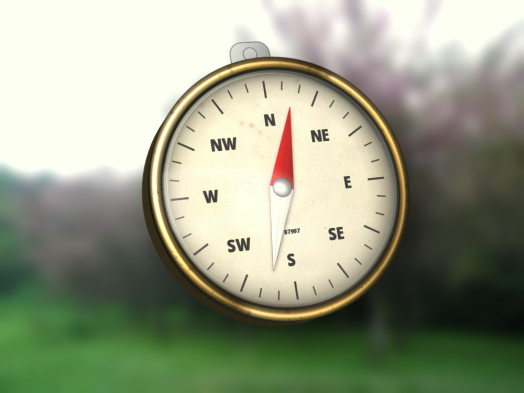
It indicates 15; °
